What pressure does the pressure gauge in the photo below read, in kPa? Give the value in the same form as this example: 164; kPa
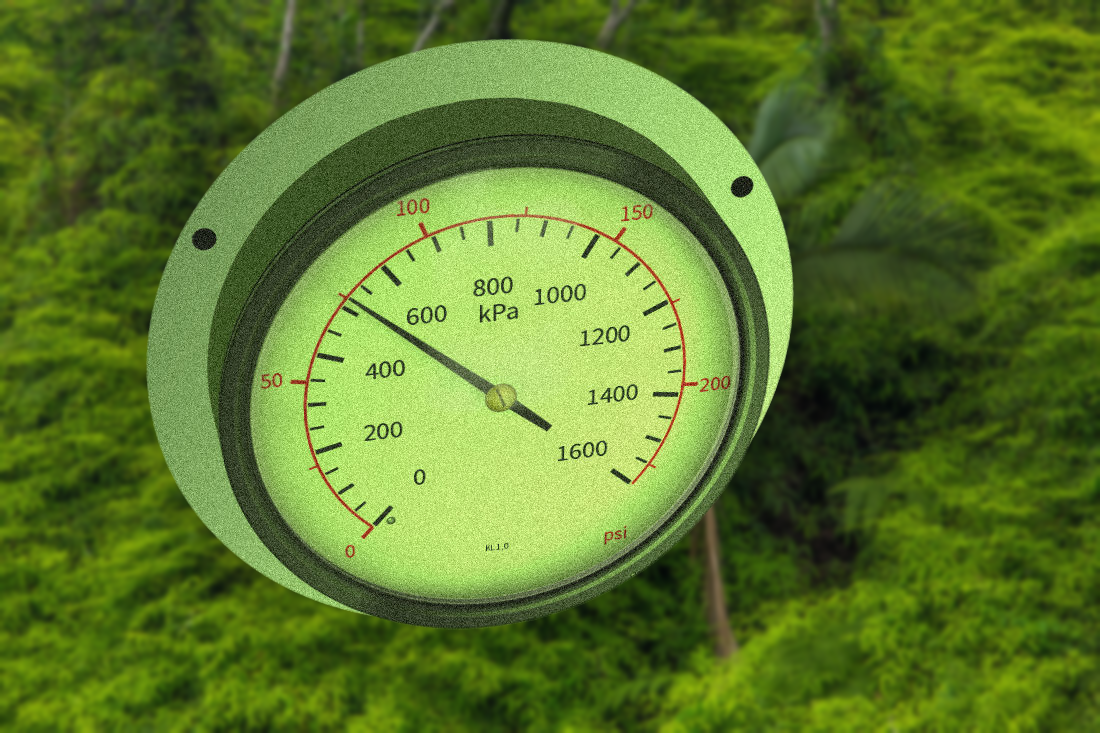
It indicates 525; kPa
